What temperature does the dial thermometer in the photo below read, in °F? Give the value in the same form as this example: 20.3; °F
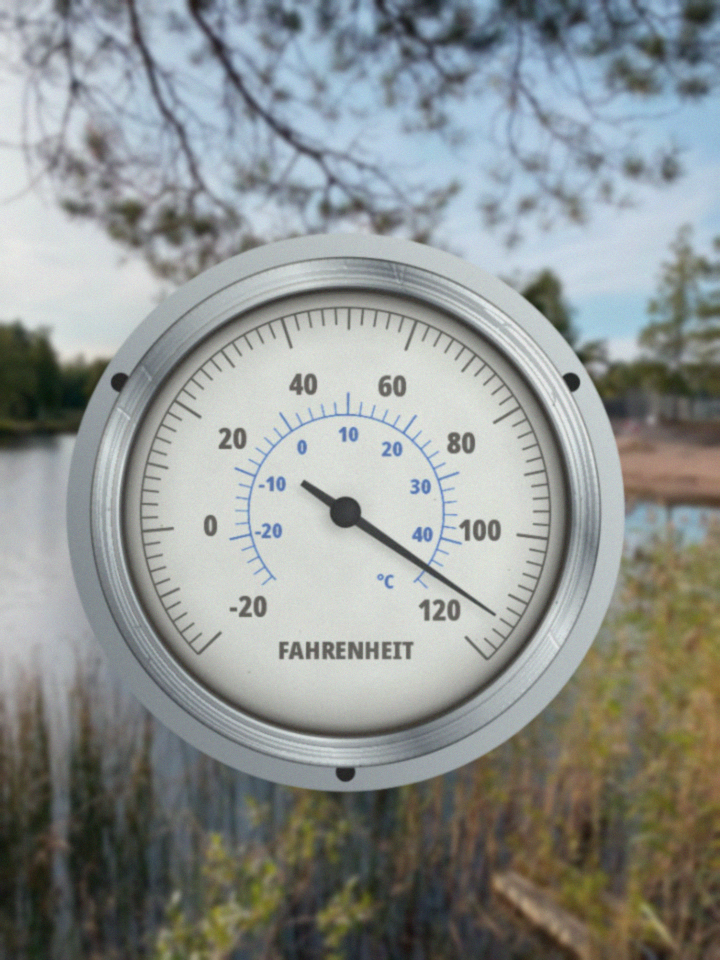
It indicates 114; °F
